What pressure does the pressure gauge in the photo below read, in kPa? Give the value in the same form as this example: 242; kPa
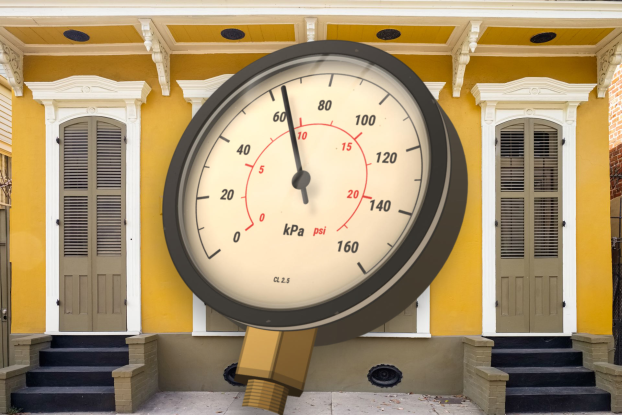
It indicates 65; kPa
